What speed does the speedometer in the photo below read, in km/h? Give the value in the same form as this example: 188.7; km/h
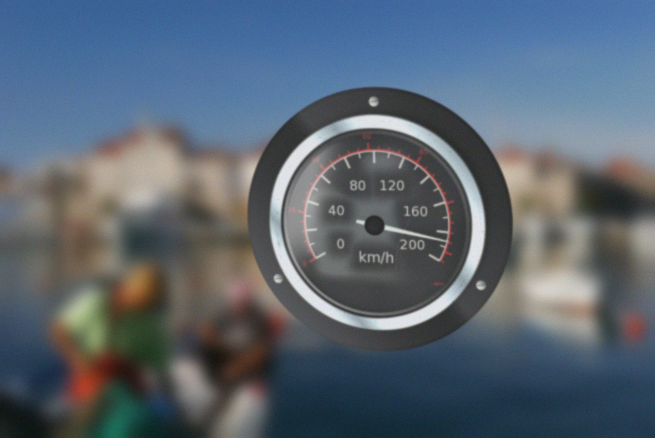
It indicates 185; km/h
